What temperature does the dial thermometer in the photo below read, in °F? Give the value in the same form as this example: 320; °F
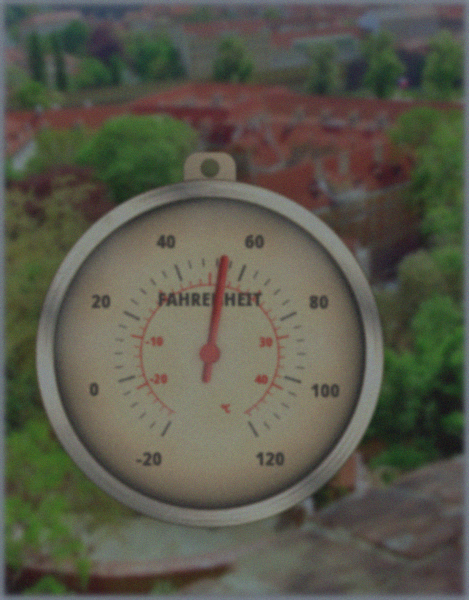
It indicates 54; °F
